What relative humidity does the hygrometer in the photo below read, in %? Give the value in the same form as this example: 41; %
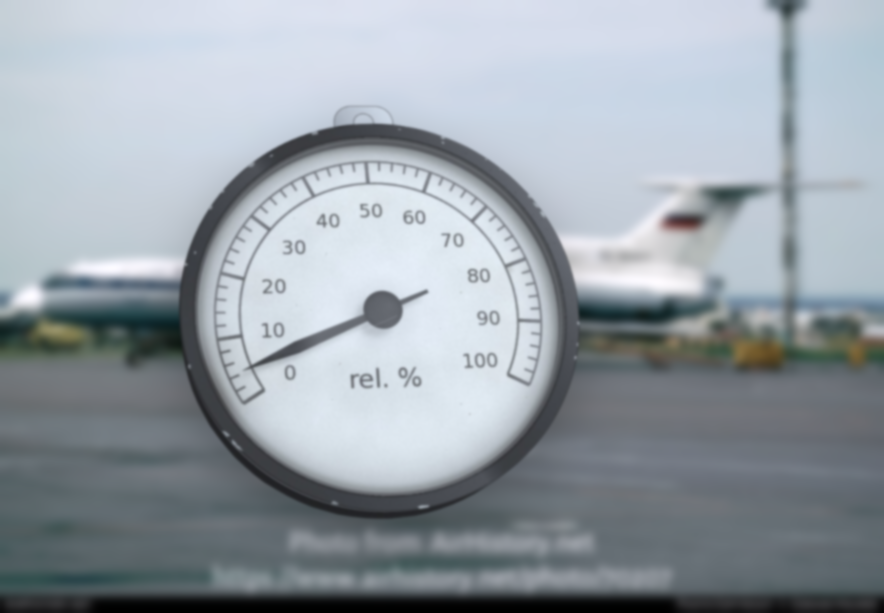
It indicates 4; %
